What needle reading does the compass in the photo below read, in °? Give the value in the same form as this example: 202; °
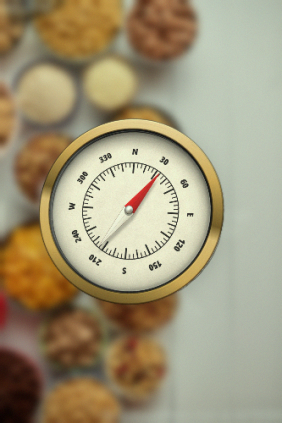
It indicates 35; °
